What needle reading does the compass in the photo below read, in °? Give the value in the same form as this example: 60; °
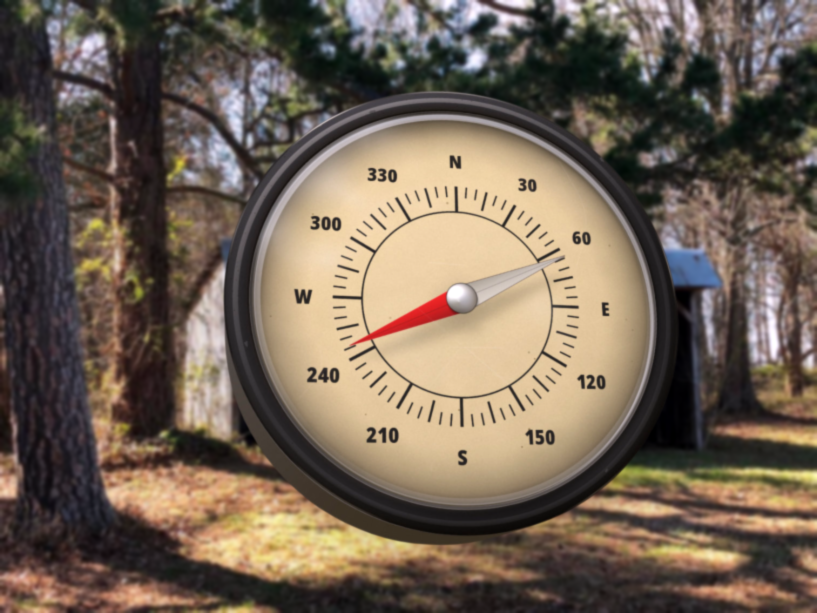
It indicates 245; °
